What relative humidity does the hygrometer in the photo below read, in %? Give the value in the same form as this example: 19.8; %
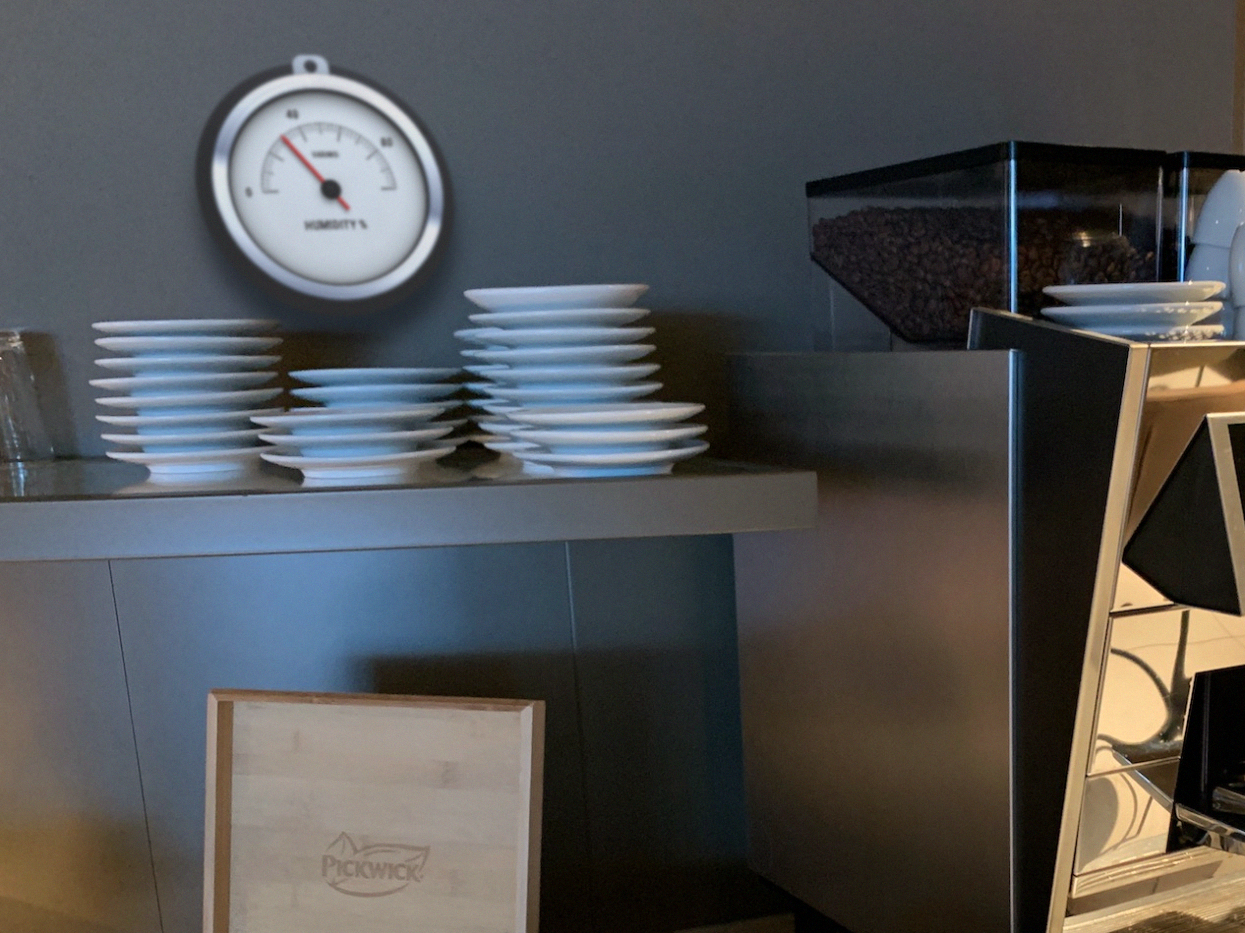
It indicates 30; %
